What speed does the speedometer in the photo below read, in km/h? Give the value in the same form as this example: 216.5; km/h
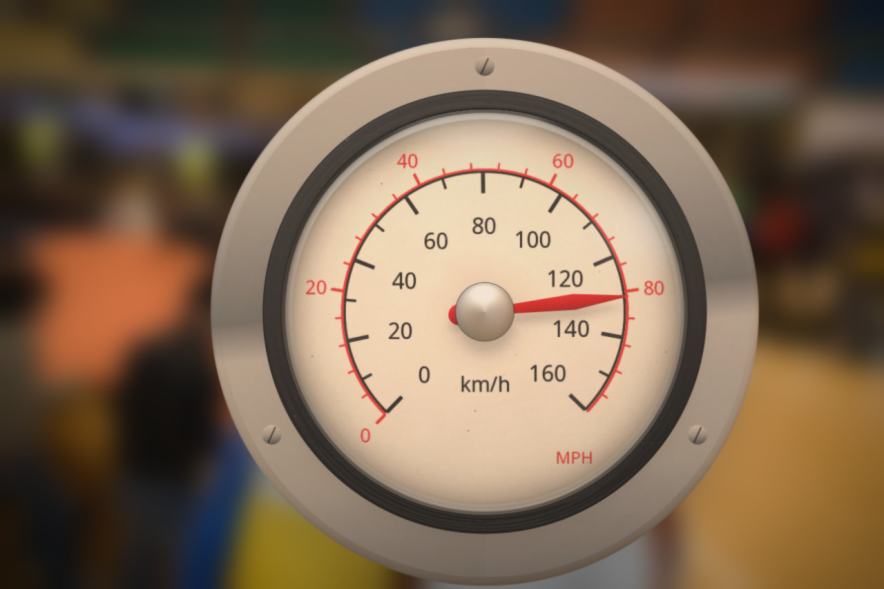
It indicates 130; km/h
